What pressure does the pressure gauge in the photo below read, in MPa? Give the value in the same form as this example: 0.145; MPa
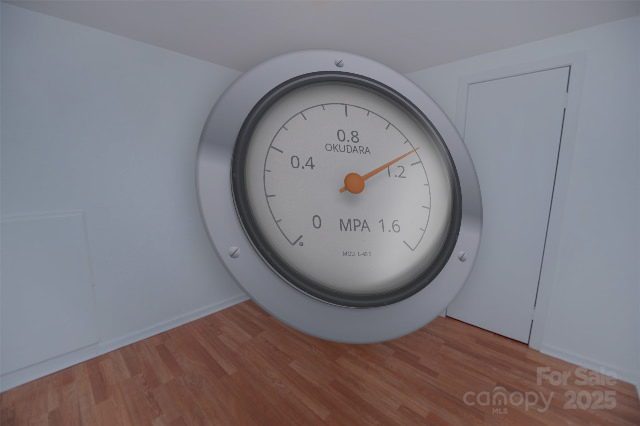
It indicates 1.15; MPa
